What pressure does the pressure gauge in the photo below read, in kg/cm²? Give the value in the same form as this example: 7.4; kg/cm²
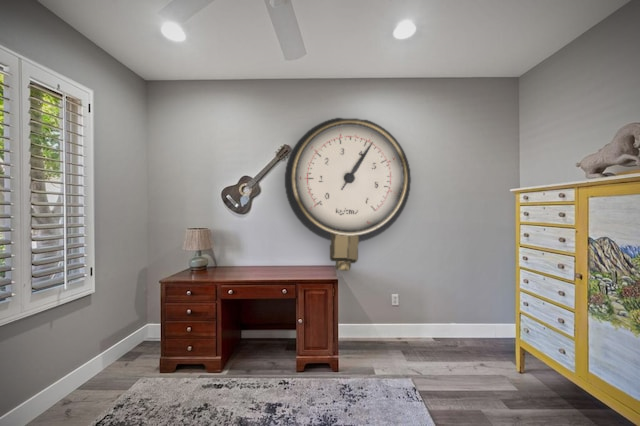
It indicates 4.2; kg/cm²
